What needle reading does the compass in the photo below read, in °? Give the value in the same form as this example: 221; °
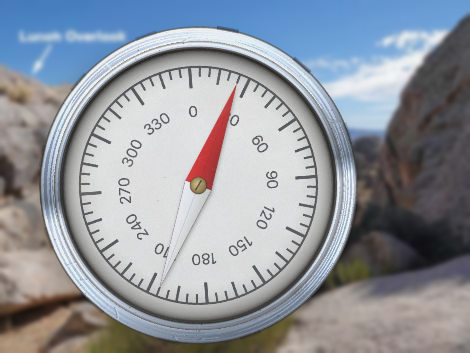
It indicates 25; °
